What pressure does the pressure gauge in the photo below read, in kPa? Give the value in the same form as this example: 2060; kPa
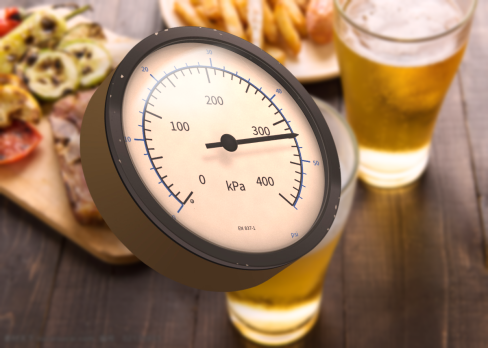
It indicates 320; kPa
